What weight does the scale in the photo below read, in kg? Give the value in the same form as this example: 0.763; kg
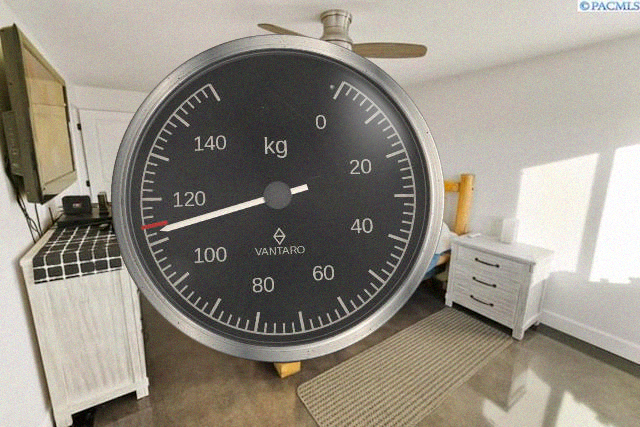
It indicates 112; kg
